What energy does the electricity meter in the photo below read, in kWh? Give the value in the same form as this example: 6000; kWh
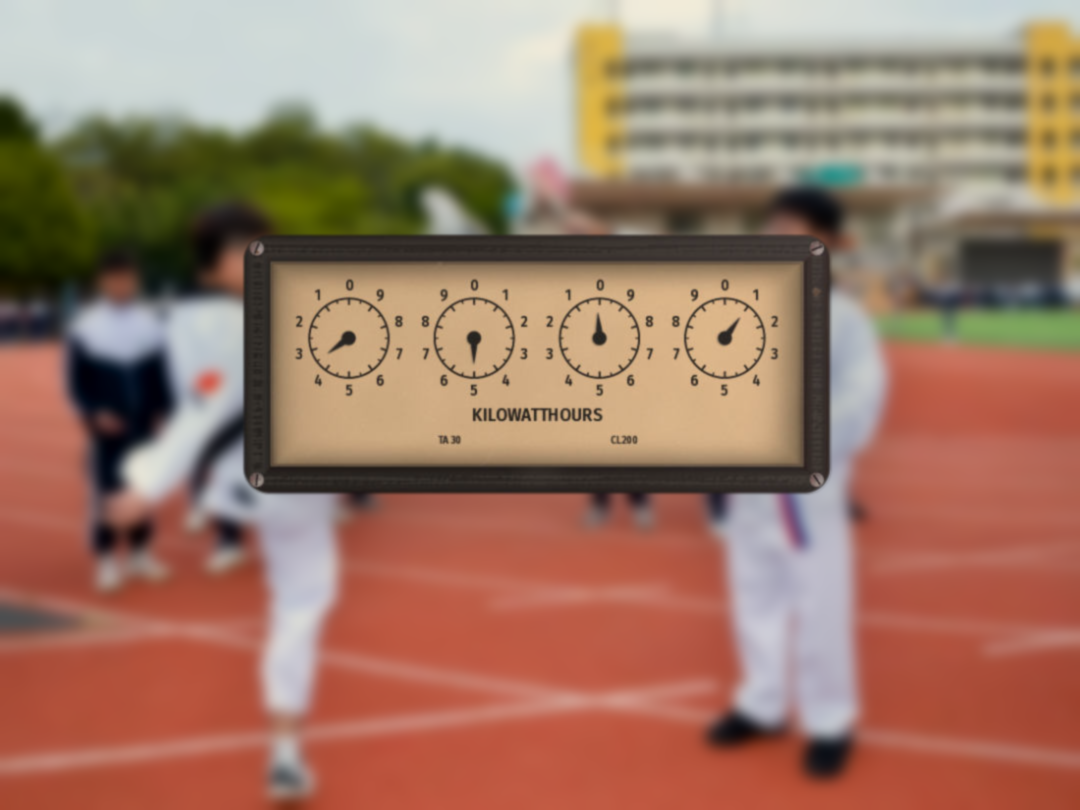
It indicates 3501; kWh
